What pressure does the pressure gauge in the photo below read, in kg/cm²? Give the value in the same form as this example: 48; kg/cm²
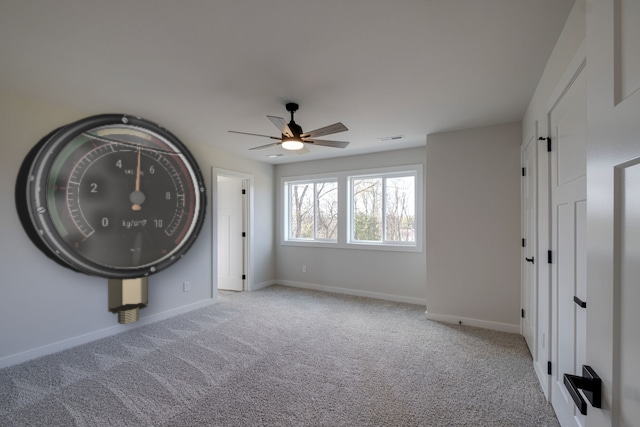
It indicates 5; kg/cm²
